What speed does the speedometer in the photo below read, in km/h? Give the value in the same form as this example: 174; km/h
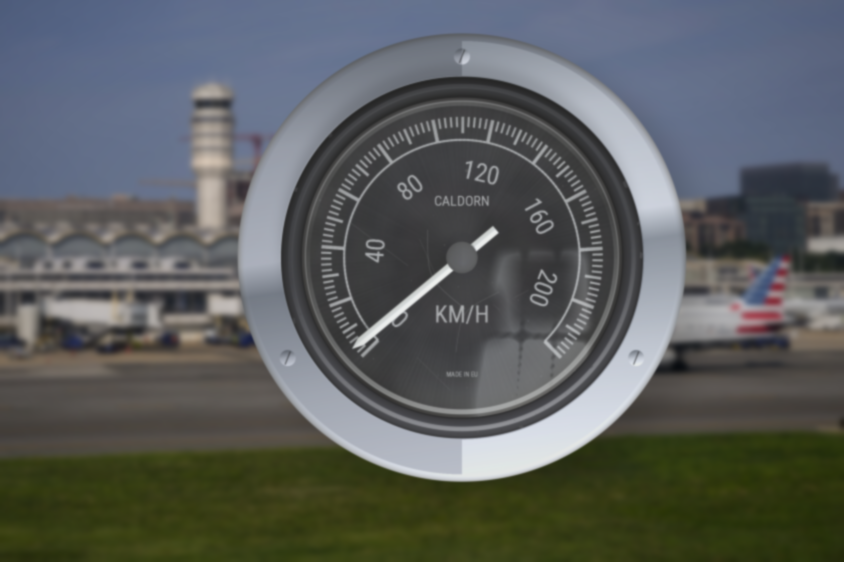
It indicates 4; km/h
